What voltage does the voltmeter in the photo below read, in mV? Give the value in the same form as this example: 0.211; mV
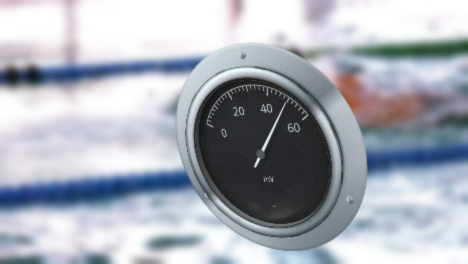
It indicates 50; mV
